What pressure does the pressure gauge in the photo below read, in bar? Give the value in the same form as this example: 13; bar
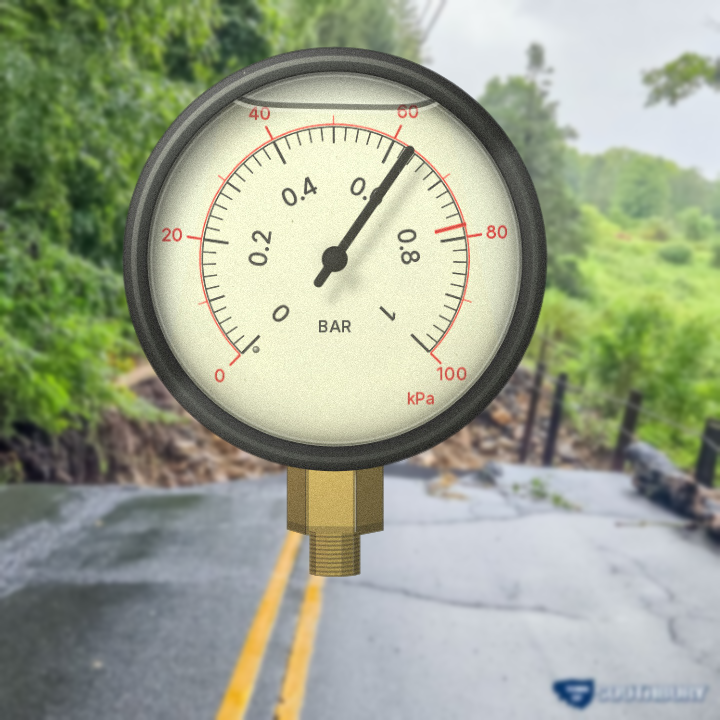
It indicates 0.63; bar
